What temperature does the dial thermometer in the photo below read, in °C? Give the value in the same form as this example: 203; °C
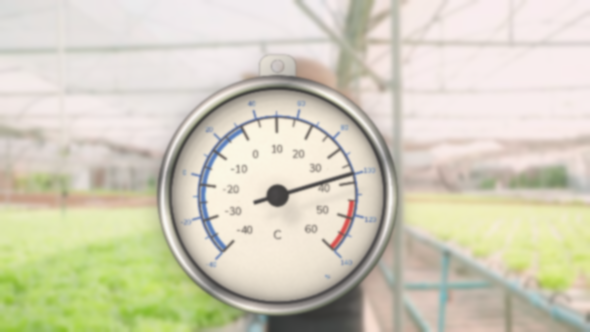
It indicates 37.5; °C
